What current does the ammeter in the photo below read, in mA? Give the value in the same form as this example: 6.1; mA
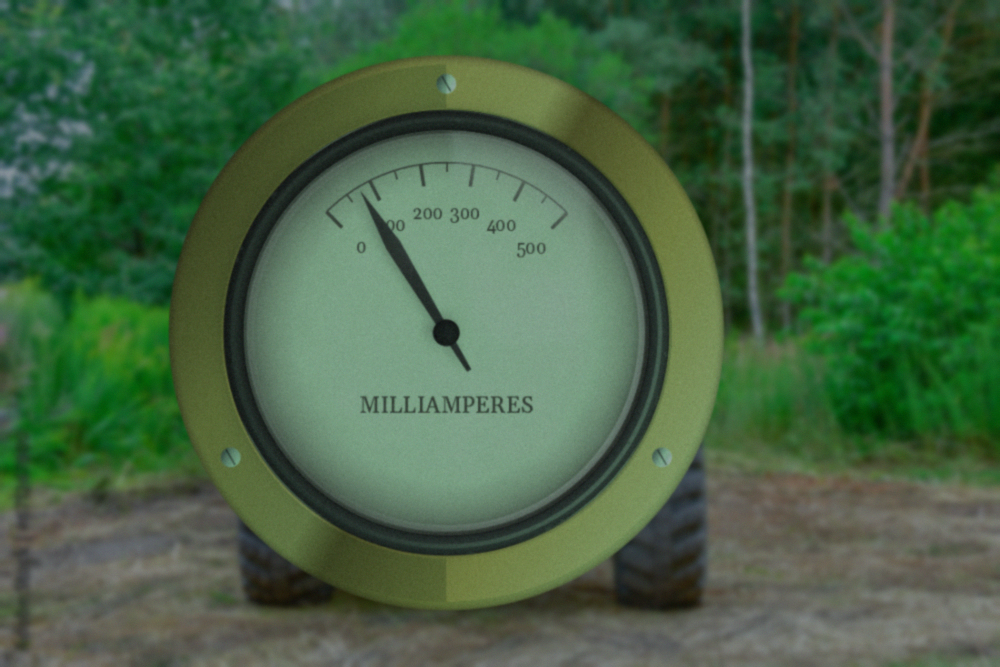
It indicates 75; mA
